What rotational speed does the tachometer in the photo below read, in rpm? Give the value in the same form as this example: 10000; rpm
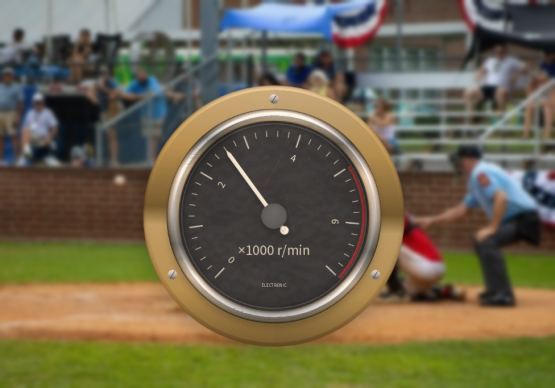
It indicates 2600; rpm
